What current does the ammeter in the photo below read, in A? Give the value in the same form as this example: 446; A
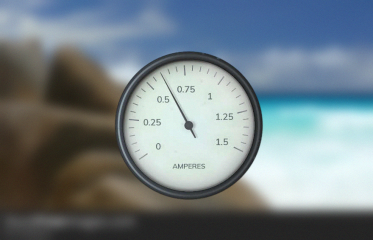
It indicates 0.6; A
